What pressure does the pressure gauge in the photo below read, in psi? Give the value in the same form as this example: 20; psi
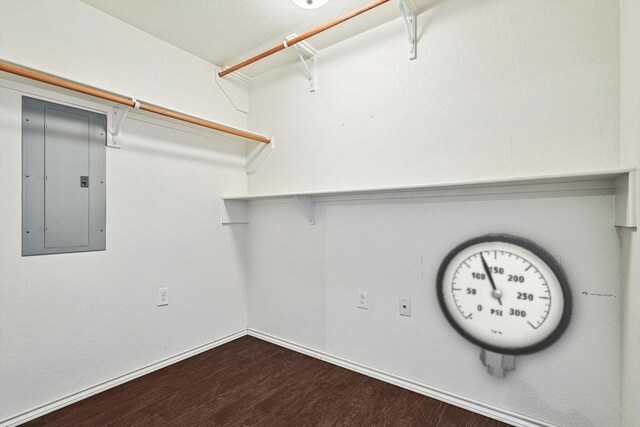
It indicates 130; psi
